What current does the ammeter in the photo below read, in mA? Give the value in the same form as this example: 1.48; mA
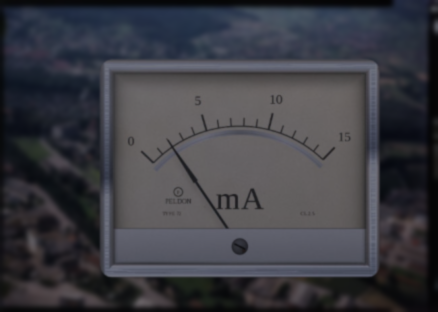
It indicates 2; mA
